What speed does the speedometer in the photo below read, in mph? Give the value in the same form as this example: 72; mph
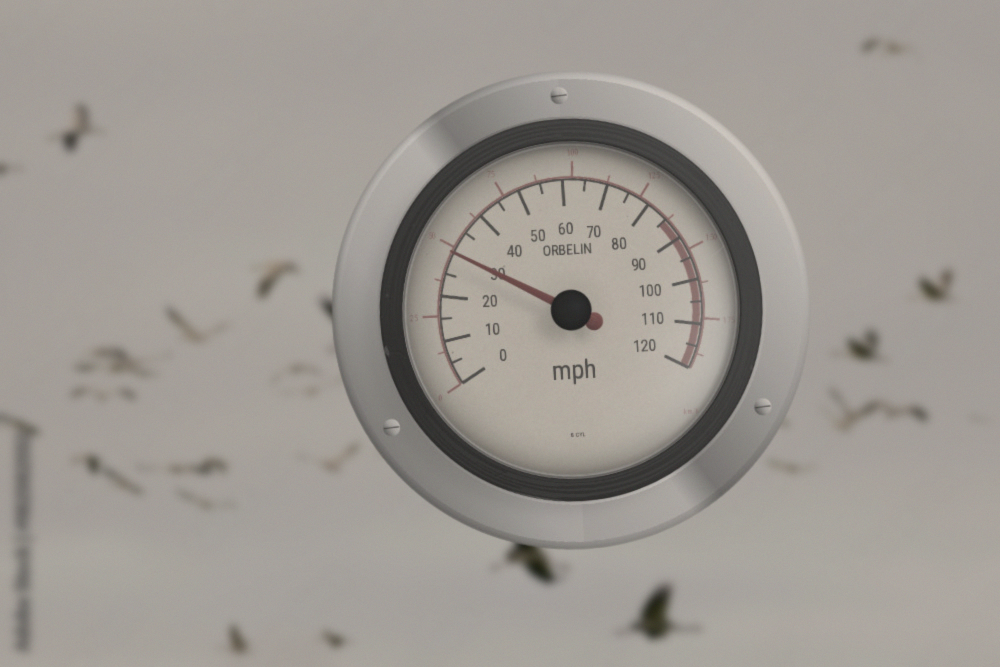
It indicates 30; mph
